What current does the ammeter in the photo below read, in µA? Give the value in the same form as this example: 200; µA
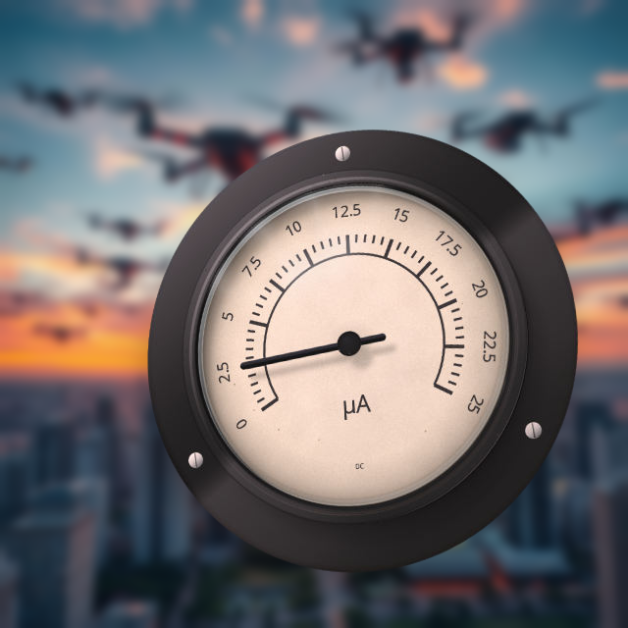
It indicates 2.5; µA
